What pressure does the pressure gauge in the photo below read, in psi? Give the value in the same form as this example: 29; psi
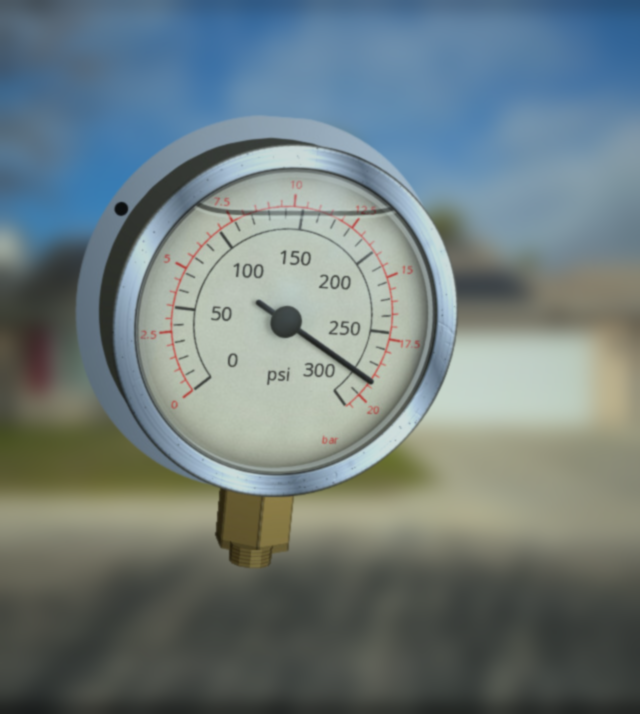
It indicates 280; psi
